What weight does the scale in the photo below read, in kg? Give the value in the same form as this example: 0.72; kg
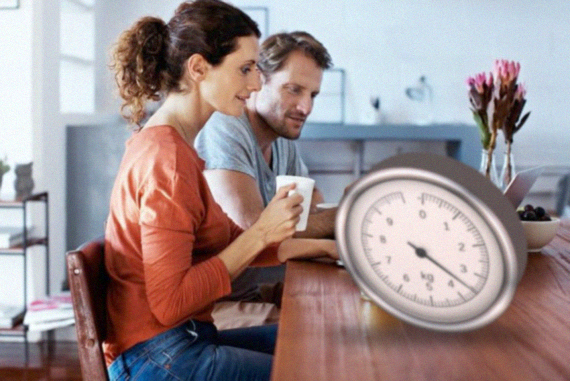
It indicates 3.5; kg
